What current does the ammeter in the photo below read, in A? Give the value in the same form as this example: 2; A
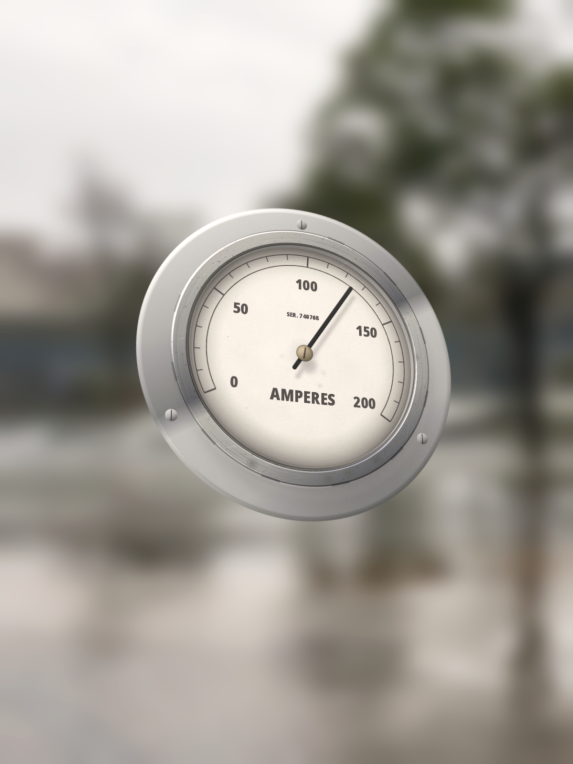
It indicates 125; A
